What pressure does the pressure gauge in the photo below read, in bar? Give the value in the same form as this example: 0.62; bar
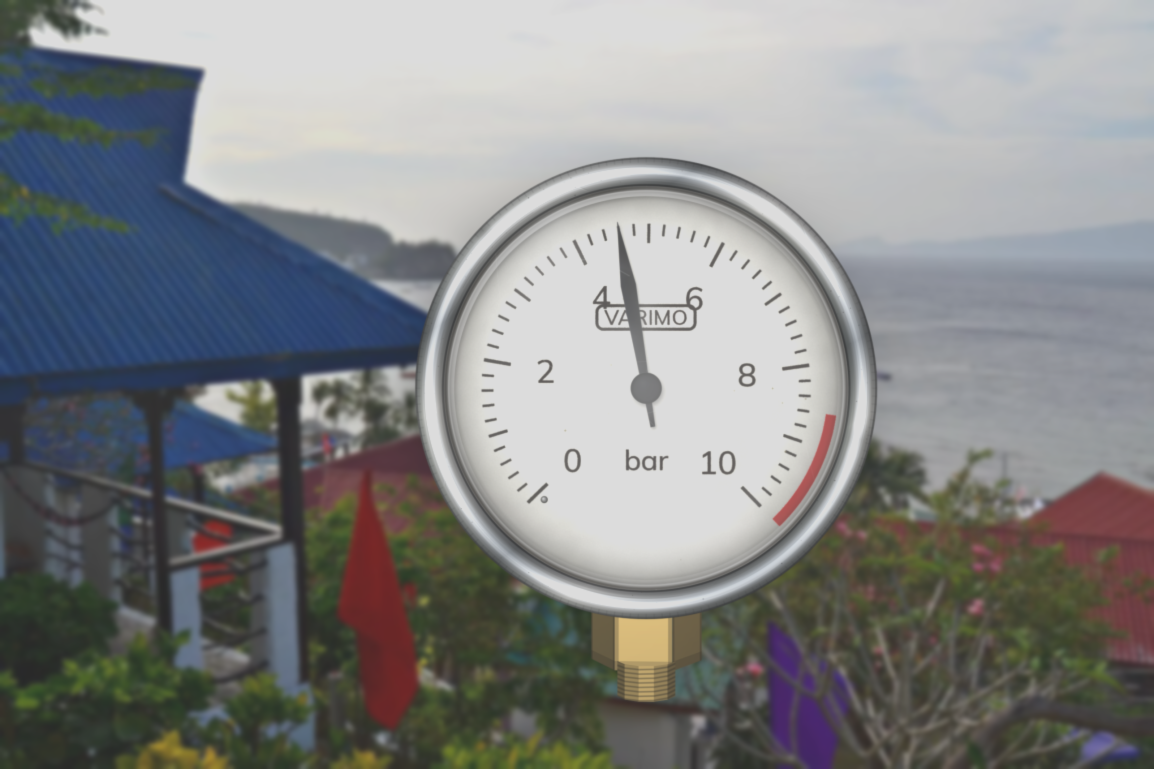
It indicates 4.6; bar
